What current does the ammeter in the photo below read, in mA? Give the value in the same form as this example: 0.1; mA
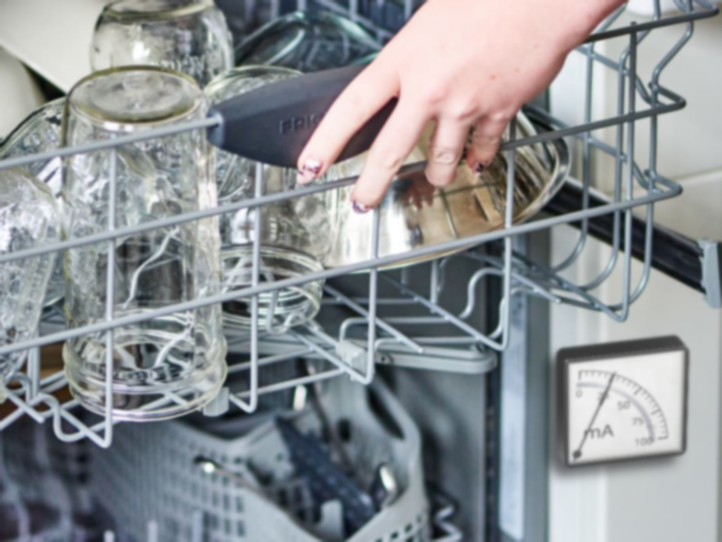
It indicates 25; mA
